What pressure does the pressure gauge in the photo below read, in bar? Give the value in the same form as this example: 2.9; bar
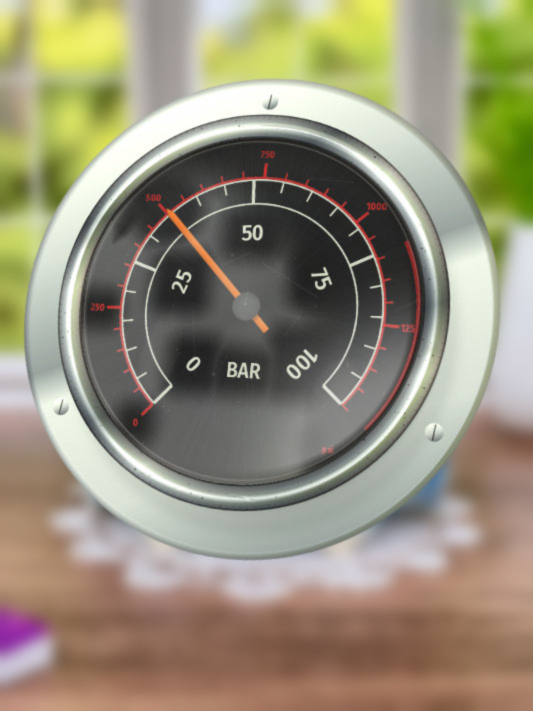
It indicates 35; bar
